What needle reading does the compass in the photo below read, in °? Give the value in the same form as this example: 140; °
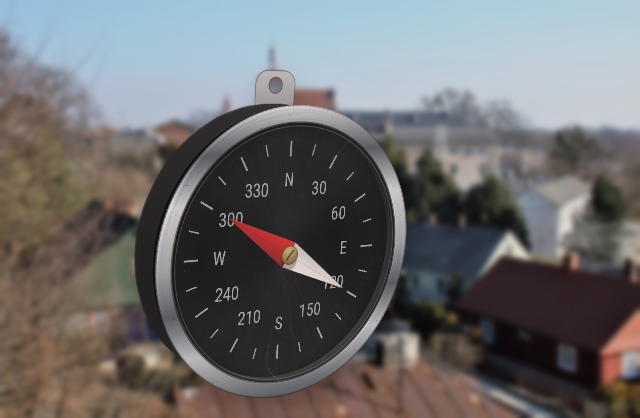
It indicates 300; °
